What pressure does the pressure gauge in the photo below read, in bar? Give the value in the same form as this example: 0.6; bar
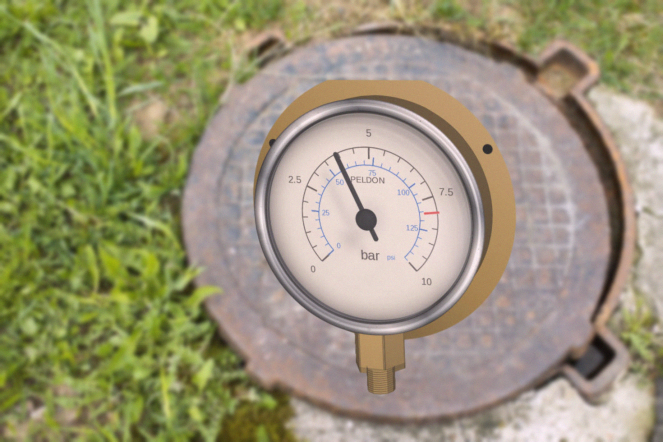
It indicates 4; bar
